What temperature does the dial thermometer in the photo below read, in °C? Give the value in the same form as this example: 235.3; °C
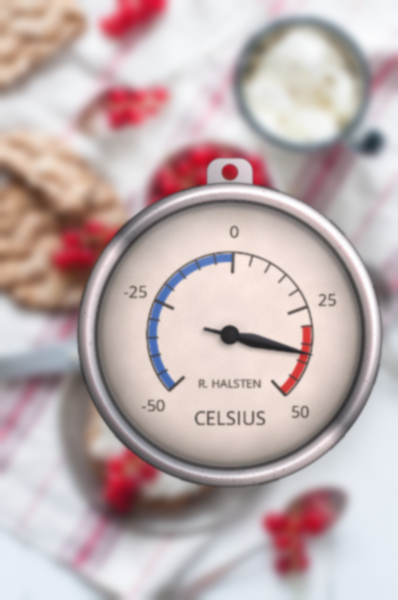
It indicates 37.5; °C
